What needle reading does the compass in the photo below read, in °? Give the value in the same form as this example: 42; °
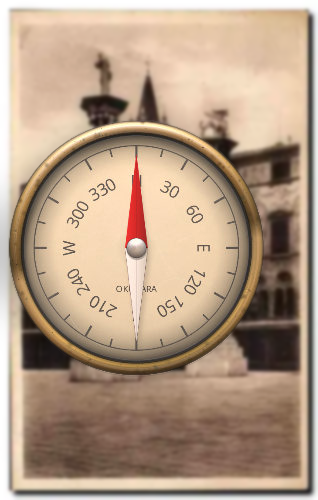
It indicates 0; °
